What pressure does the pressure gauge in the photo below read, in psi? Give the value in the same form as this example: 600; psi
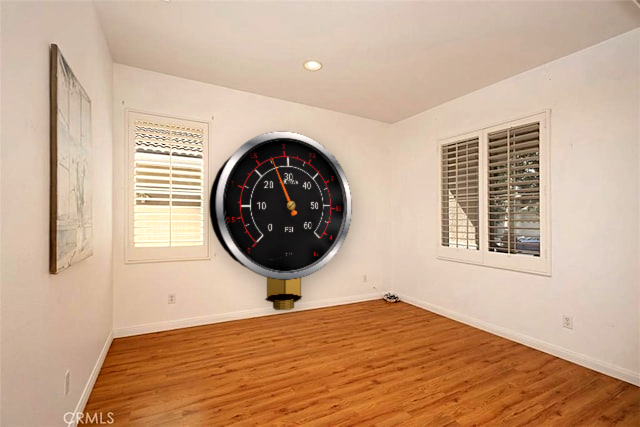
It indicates 25; psi
